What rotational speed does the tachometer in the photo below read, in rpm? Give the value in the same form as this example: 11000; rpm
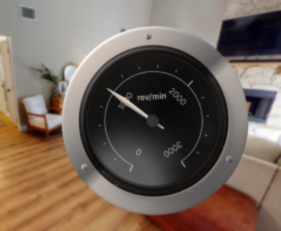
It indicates 1000; rpm
